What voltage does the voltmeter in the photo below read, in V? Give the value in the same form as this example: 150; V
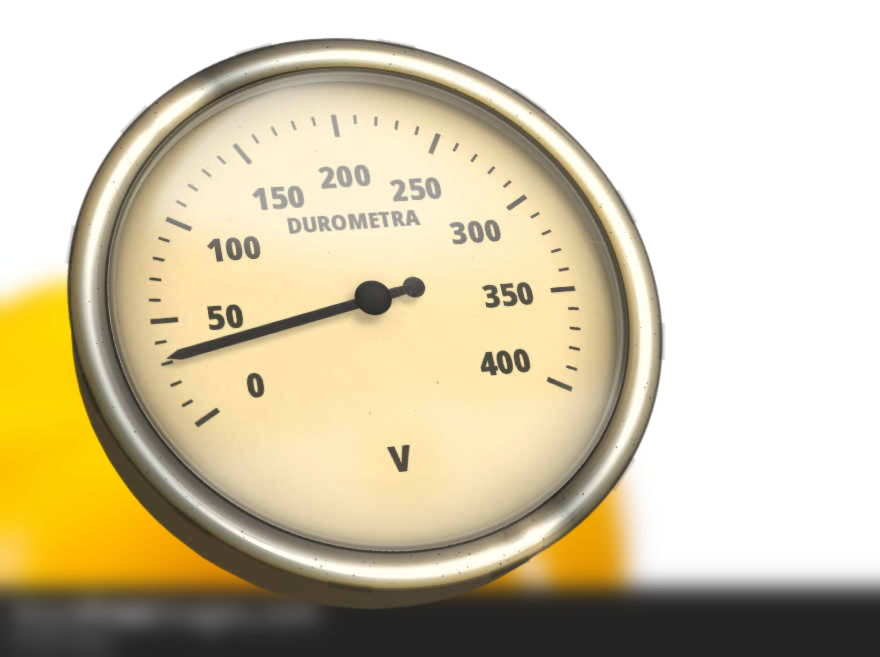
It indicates 30; V
